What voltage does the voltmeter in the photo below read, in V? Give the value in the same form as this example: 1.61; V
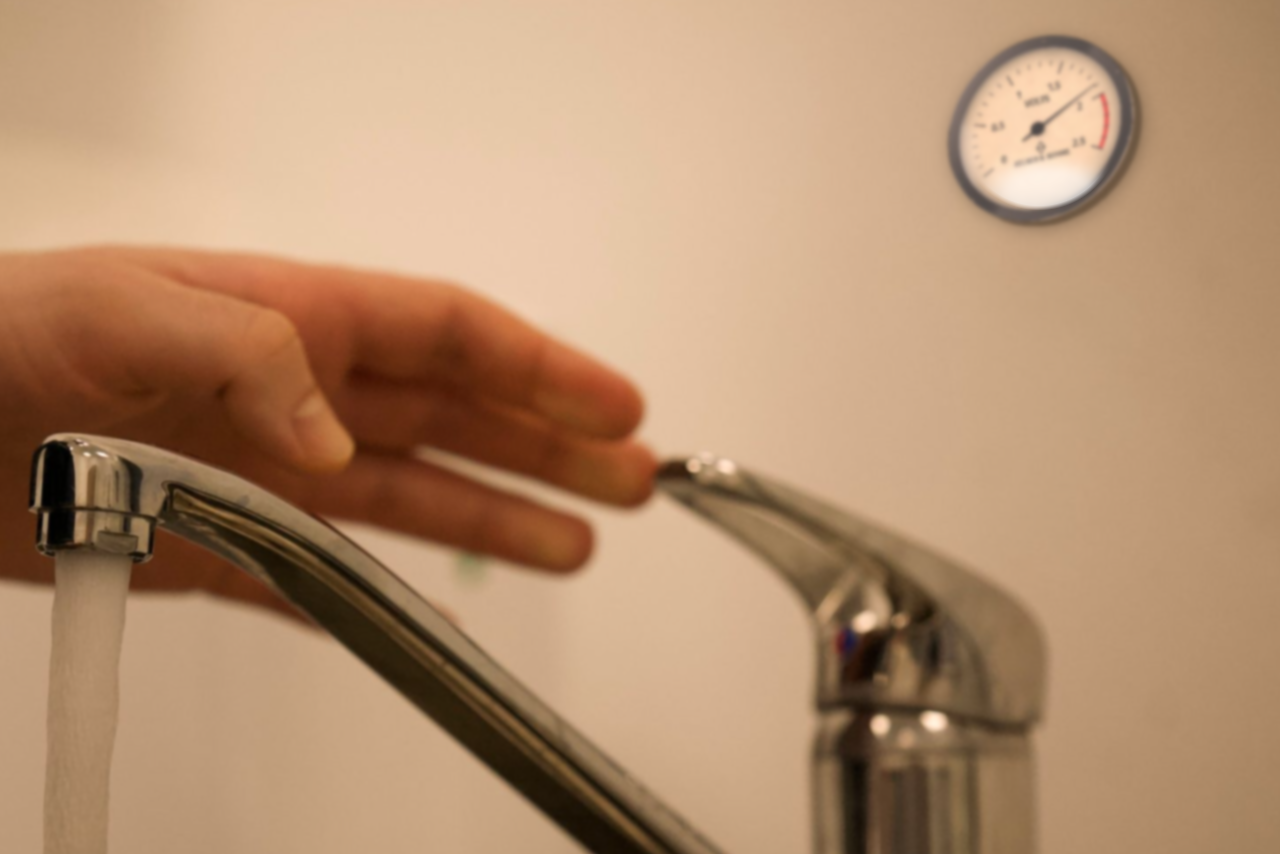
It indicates 1.9; V
